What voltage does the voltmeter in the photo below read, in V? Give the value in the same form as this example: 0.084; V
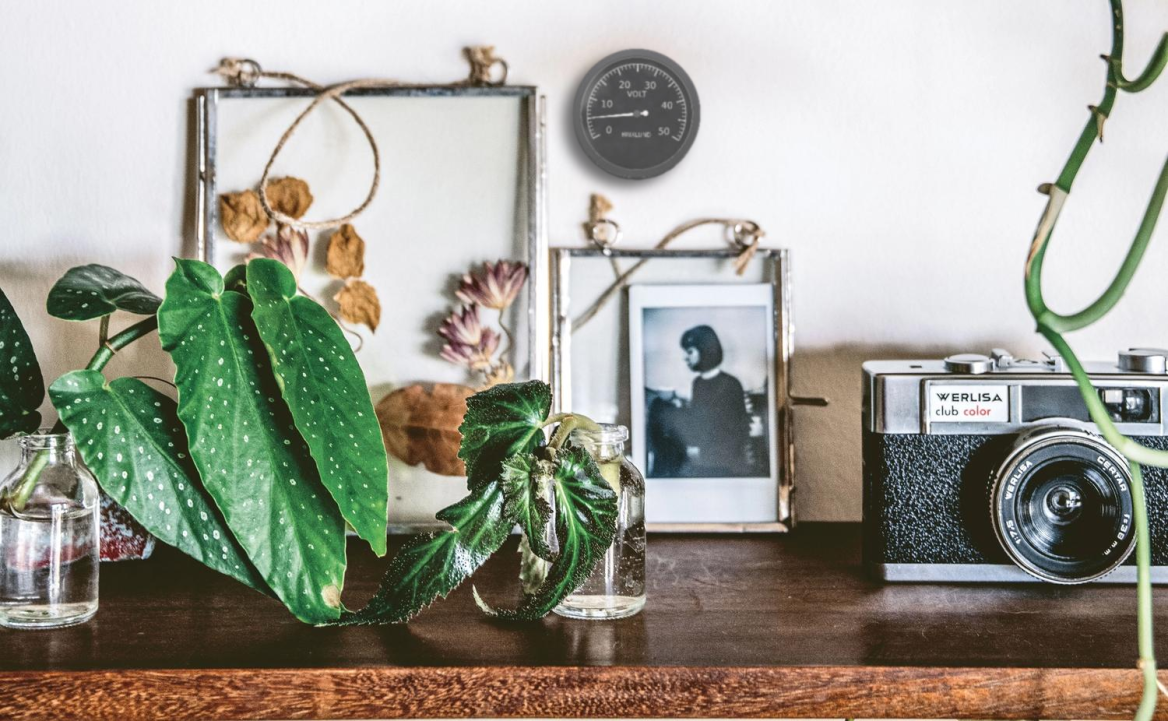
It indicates 5; V
